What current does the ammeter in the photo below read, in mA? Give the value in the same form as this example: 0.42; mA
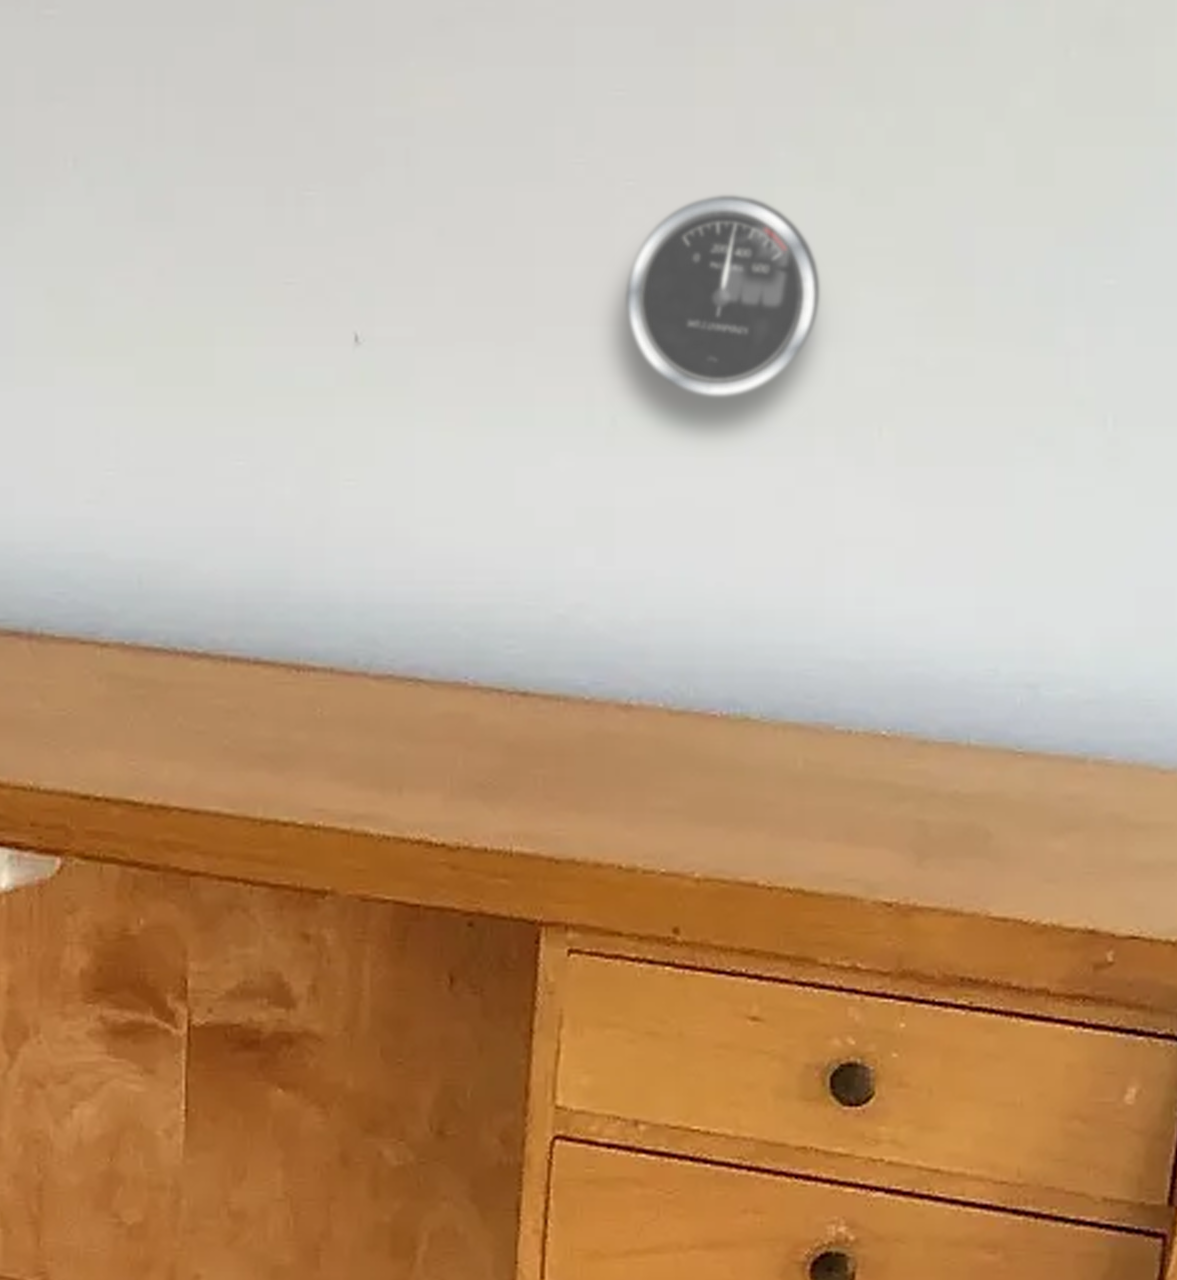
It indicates 300; mA
